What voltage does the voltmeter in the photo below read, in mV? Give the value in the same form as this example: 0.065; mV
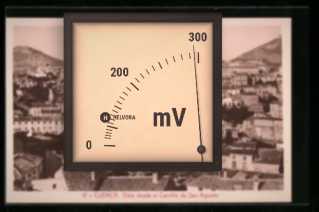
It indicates 295; mV
